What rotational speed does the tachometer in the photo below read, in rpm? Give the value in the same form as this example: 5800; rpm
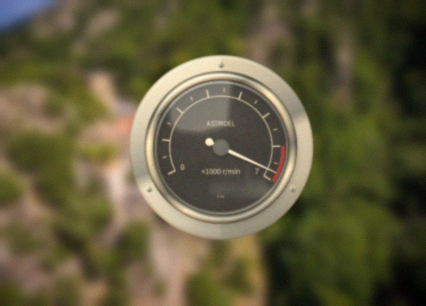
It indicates 6750; rpm
